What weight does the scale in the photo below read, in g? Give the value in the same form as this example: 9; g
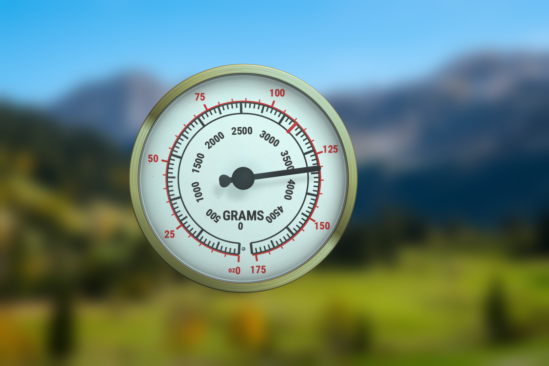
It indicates 3700; g
